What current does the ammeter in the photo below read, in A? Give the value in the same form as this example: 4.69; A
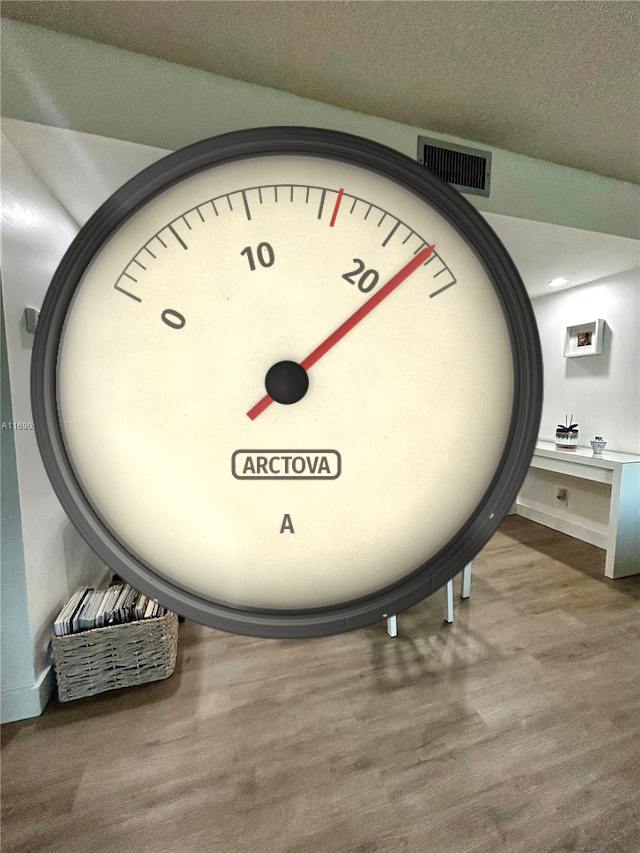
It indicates 22.5; A
